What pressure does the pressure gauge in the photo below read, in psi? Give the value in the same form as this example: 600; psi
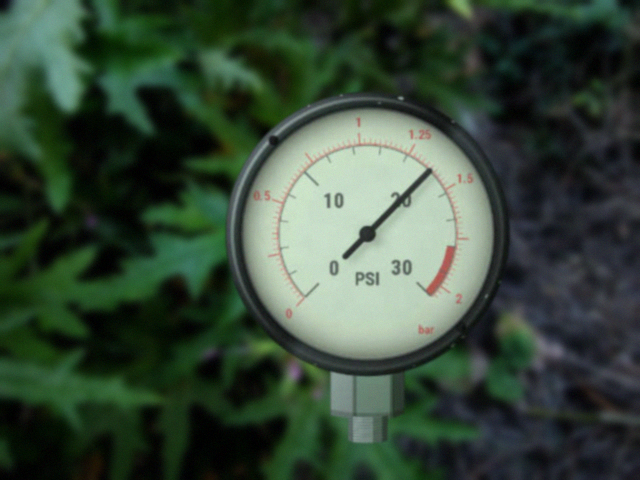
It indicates 20; psi
